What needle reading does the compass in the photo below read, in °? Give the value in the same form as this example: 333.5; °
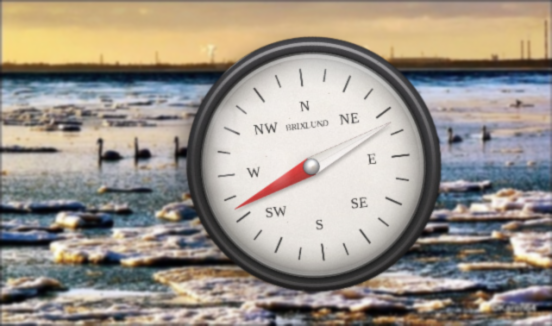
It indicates 247.5; °
